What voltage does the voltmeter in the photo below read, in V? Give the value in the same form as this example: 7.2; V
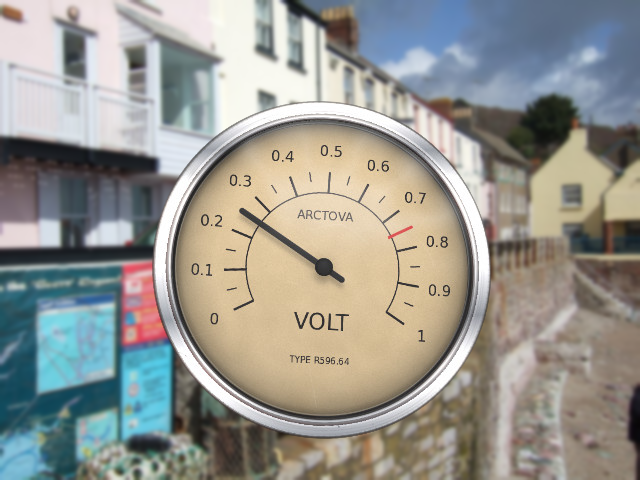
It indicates 0.25; V
